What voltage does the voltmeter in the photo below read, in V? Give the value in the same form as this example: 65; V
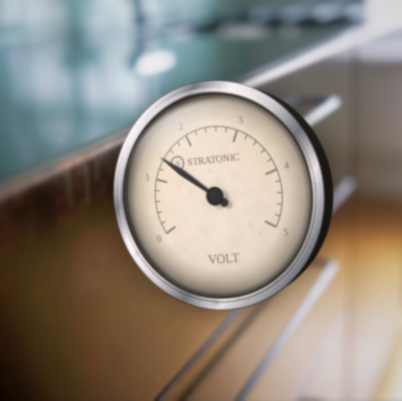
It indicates 1.4; V
